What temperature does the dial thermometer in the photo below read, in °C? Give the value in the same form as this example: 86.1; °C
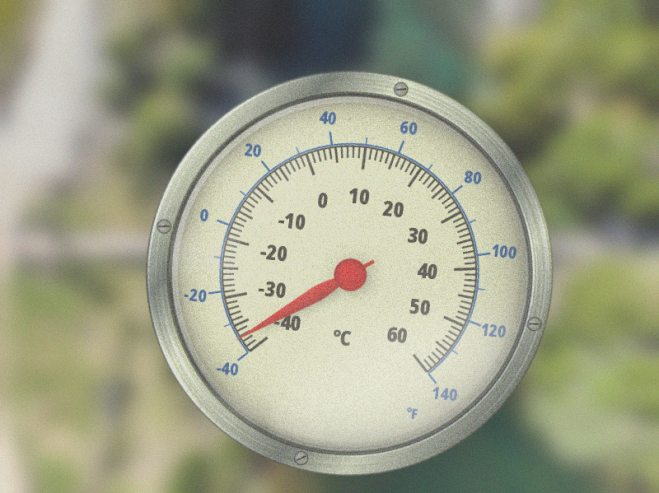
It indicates -37; °C
